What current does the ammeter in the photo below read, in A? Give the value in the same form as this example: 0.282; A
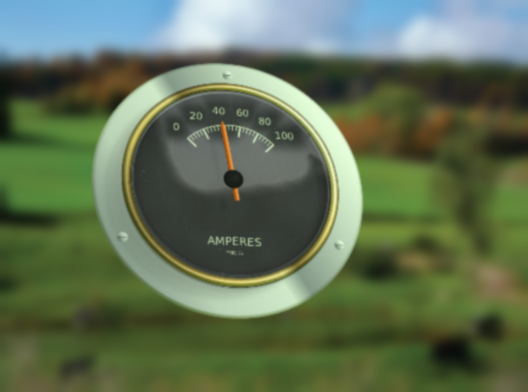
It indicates 40; A
